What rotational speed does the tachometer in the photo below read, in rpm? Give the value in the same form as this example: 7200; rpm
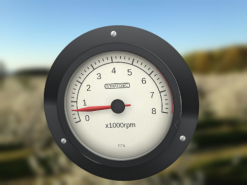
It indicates 600; rpm
